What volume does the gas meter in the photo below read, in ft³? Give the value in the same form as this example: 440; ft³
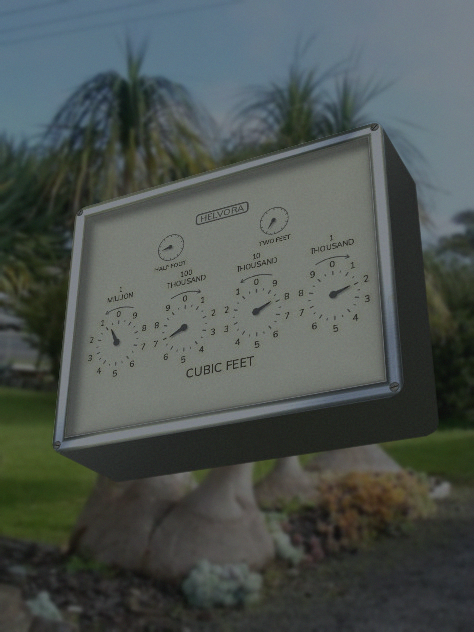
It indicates 68200; ft³
